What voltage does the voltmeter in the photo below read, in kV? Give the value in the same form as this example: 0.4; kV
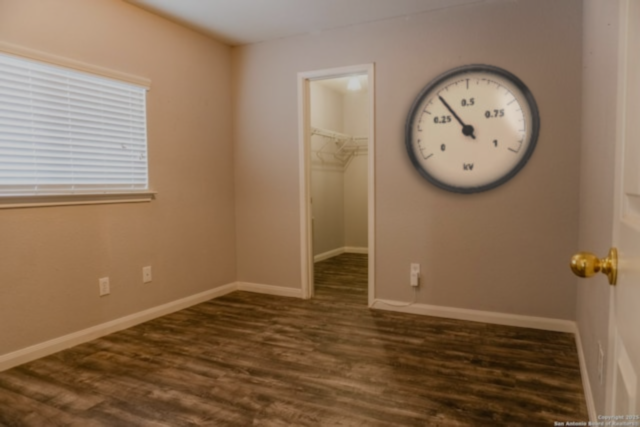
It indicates 0.35; kV
